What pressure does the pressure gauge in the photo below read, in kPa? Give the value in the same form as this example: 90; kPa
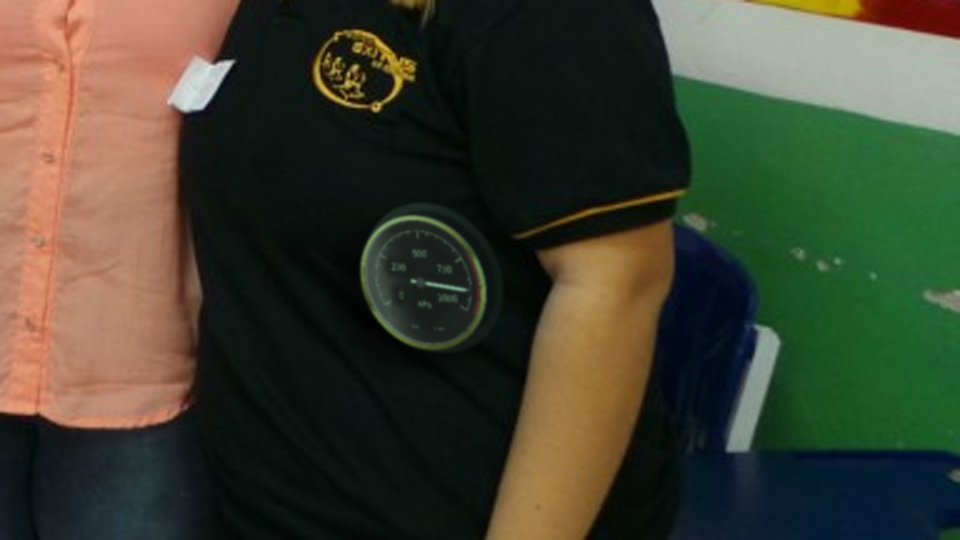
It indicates 900; kPa
